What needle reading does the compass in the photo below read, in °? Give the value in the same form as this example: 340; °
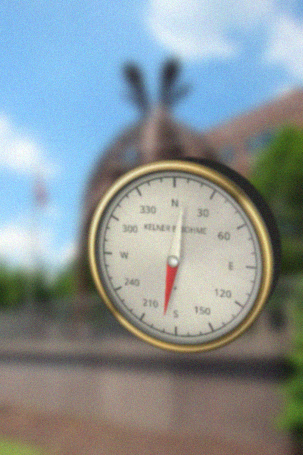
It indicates 190; °
